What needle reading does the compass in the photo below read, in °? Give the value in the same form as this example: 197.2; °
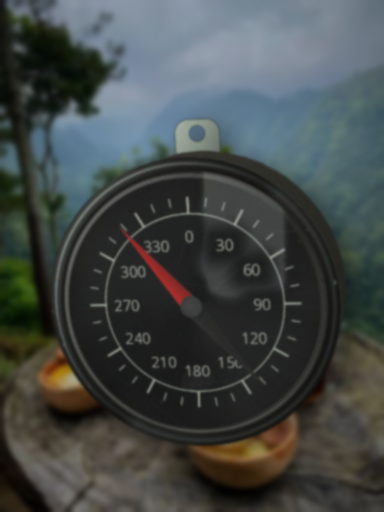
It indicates 320; °
